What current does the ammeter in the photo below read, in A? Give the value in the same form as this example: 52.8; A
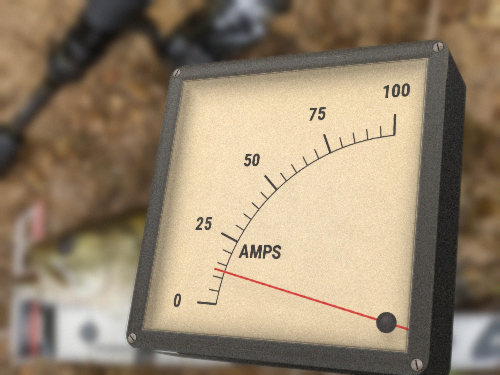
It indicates 12.5; A
